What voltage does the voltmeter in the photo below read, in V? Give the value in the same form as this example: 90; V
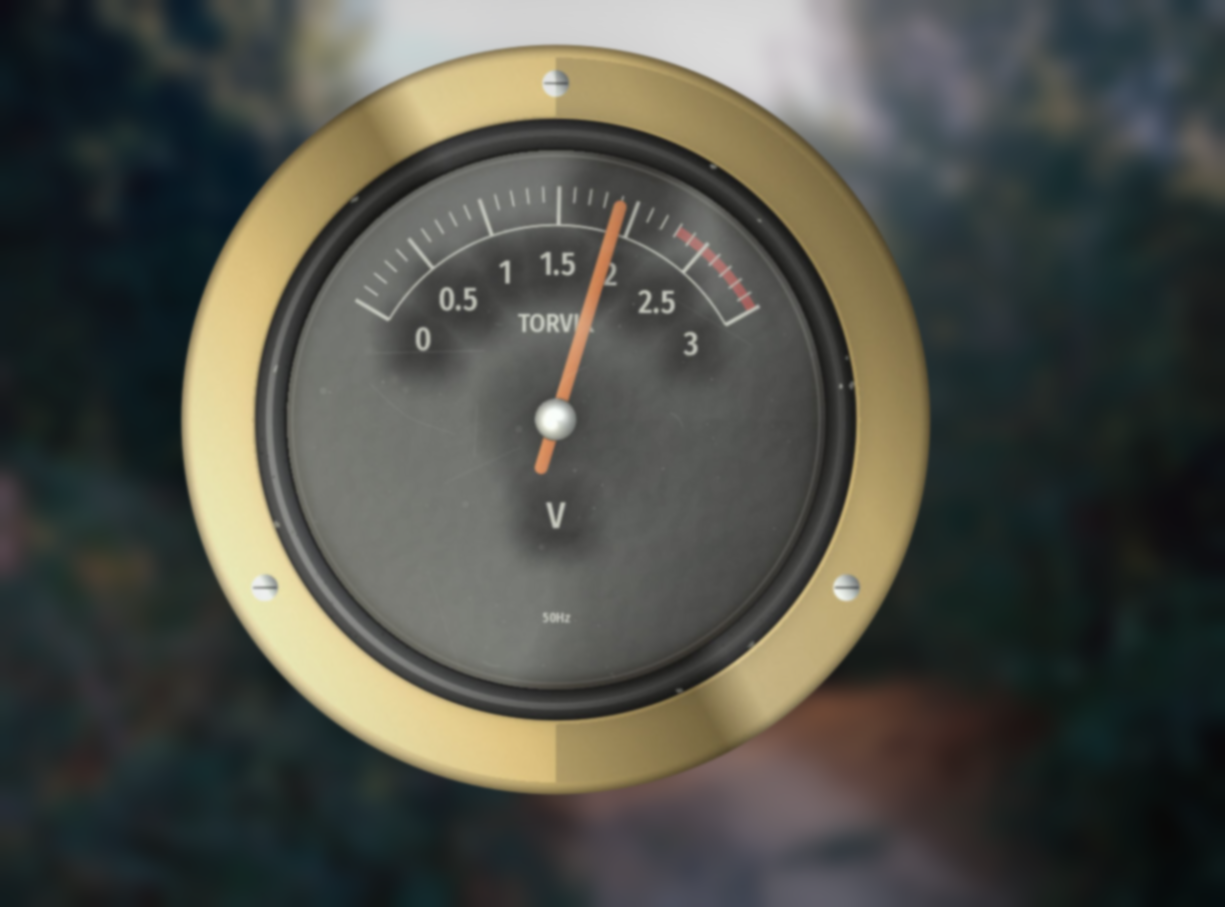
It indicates 1.9; V
